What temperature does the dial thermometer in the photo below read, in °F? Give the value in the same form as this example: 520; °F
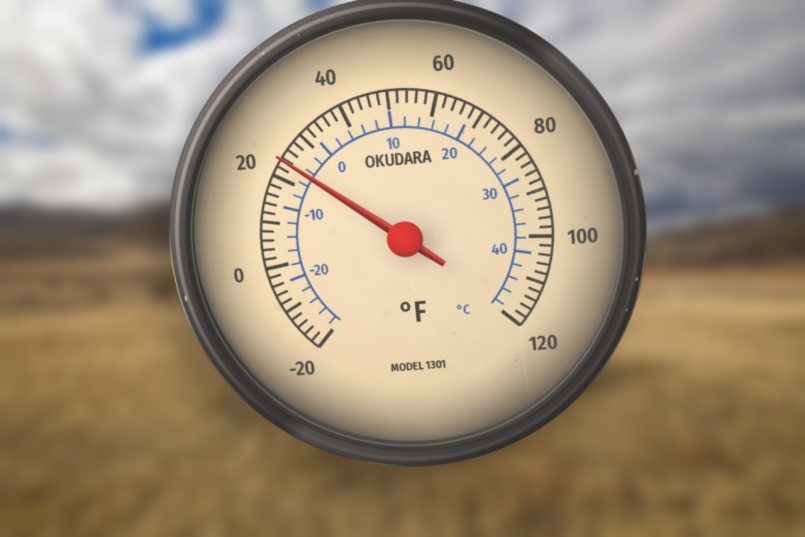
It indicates 24; °F
